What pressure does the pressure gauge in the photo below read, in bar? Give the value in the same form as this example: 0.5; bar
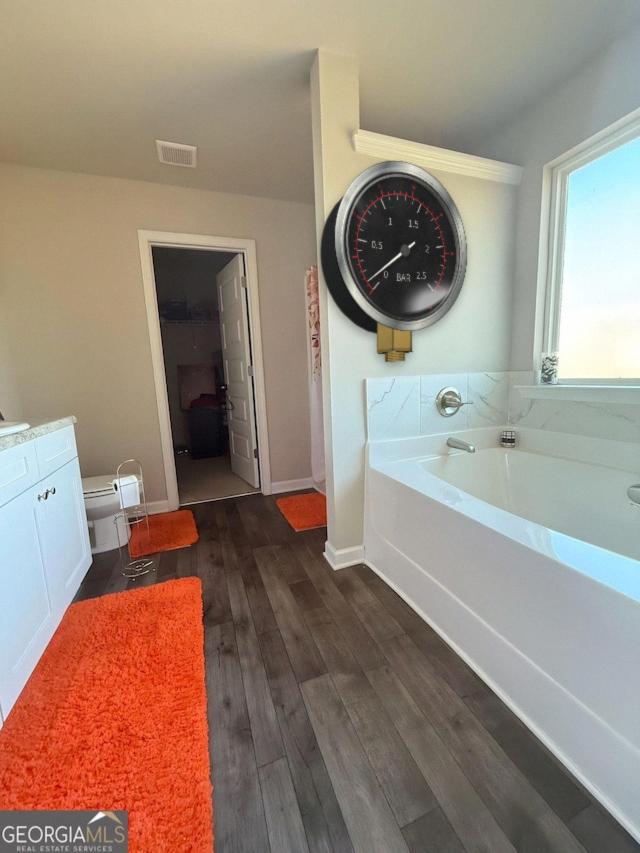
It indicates 0.1; bar
